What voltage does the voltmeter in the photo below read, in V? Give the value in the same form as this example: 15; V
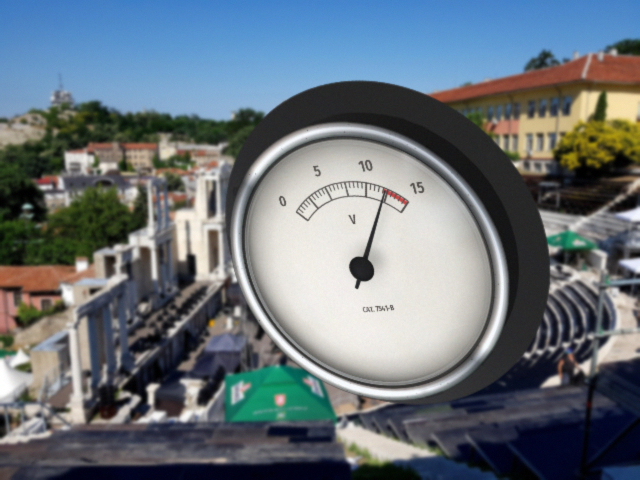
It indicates 12.5; V
